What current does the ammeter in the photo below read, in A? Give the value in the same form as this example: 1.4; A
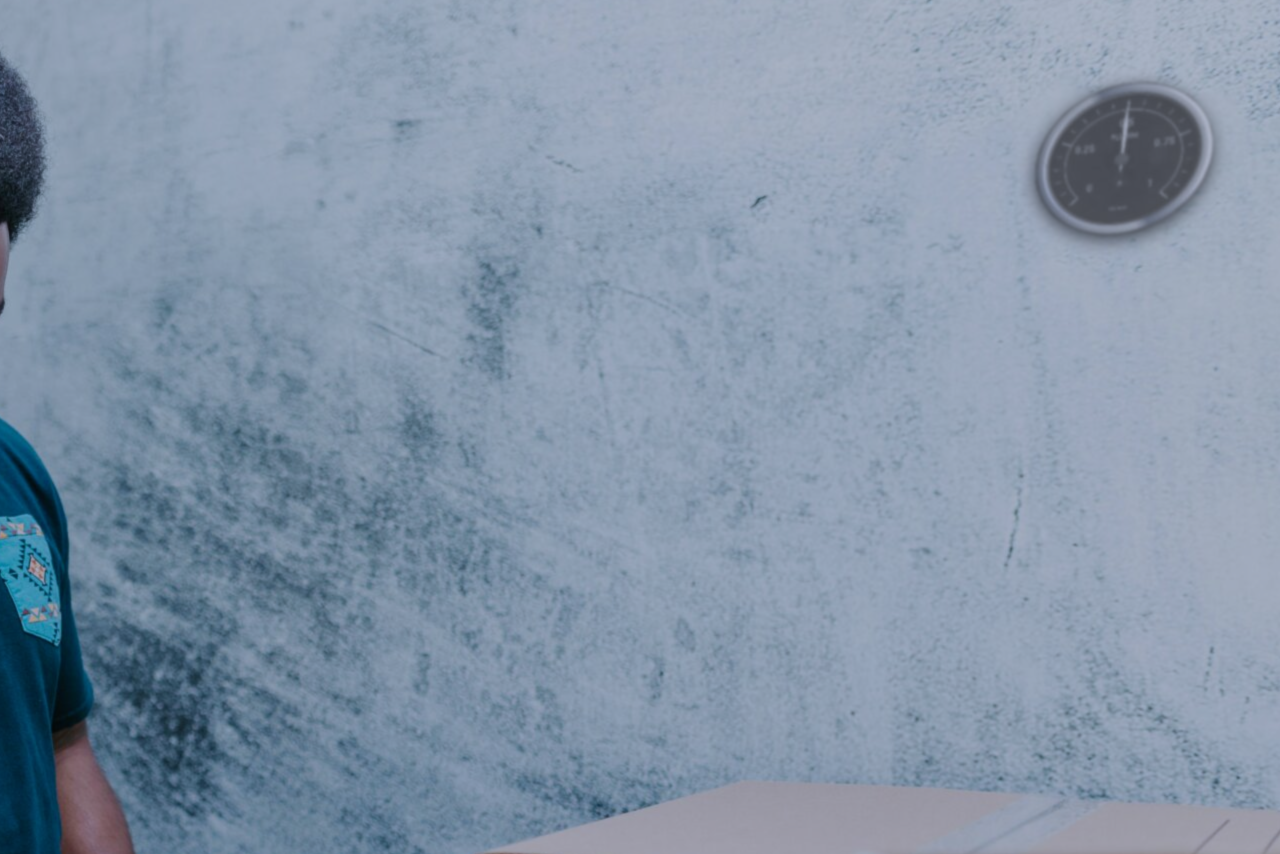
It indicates 0.5; A
